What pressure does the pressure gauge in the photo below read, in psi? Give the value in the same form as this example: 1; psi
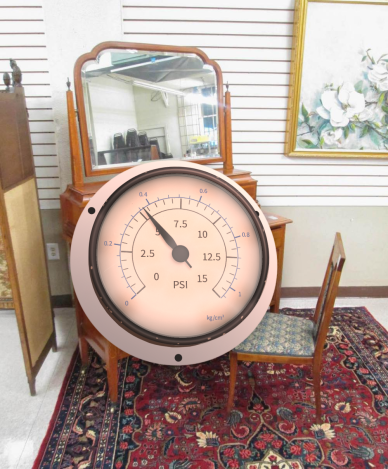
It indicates 5.25; psi
